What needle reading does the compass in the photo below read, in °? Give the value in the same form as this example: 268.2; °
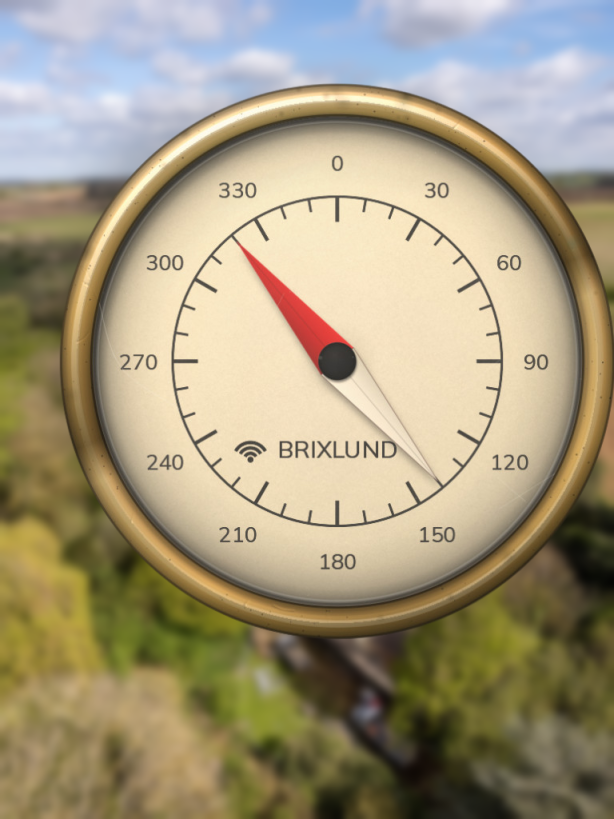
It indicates 320; °
